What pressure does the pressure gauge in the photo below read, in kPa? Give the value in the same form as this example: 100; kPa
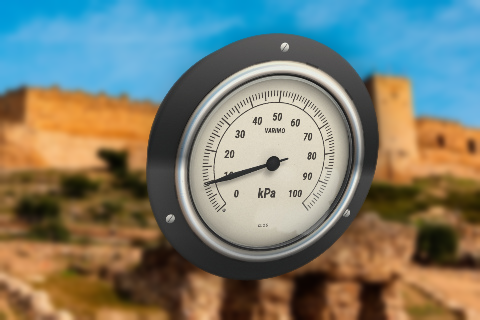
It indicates 10; kPa
